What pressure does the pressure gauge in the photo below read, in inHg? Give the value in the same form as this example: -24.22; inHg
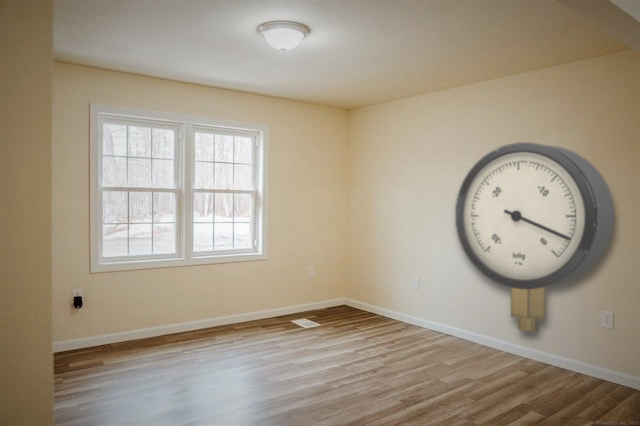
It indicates -2.5; inHg
